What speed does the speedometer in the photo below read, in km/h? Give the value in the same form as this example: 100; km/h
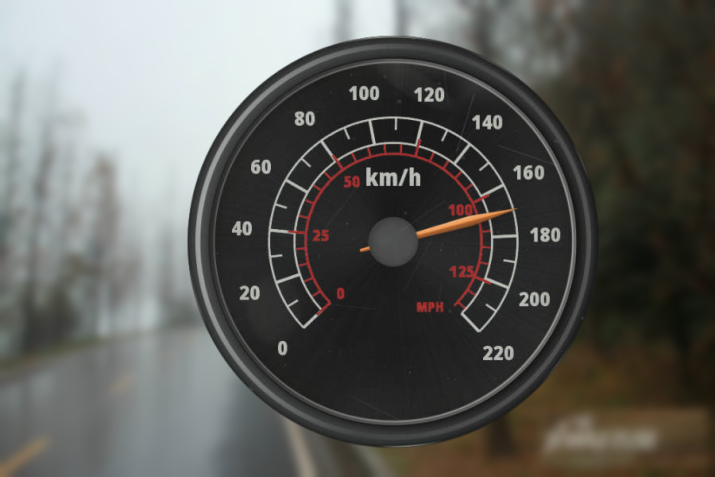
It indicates 170; km/h
